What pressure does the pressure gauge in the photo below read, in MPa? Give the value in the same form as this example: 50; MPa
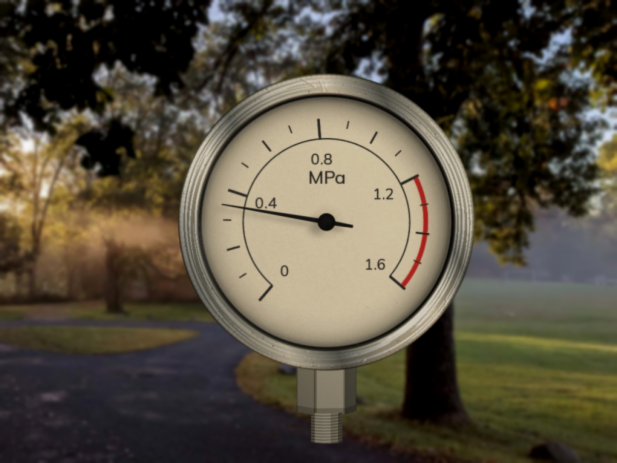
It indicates 0.35; MPa
